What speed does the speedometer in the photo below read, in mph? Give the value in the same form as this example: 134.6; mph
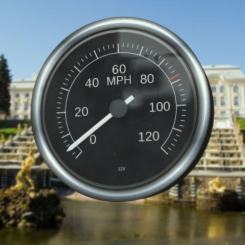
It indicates 4; mph
